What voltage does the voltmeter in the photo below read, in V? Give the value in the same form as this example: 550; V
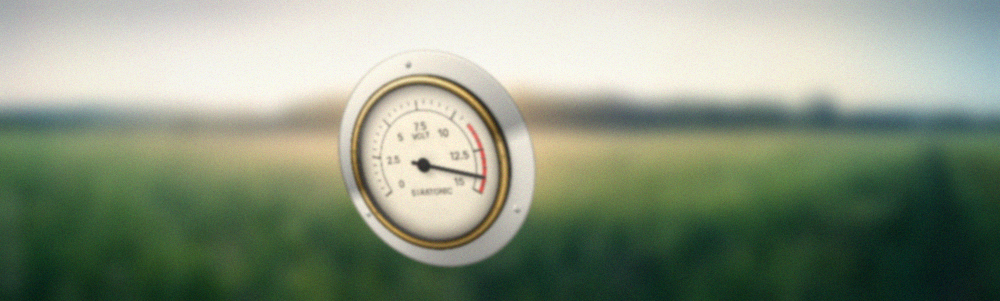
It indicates 14; V
